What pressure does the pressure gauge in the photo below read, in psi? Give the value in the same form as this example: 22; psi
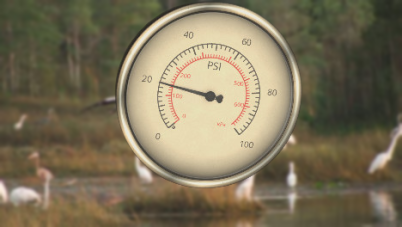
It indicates 20; psi
